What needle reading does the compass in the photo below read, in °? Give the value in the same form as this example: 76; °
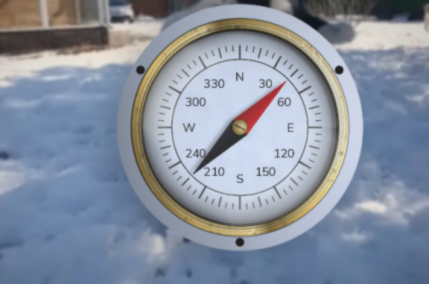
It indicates 45; °
